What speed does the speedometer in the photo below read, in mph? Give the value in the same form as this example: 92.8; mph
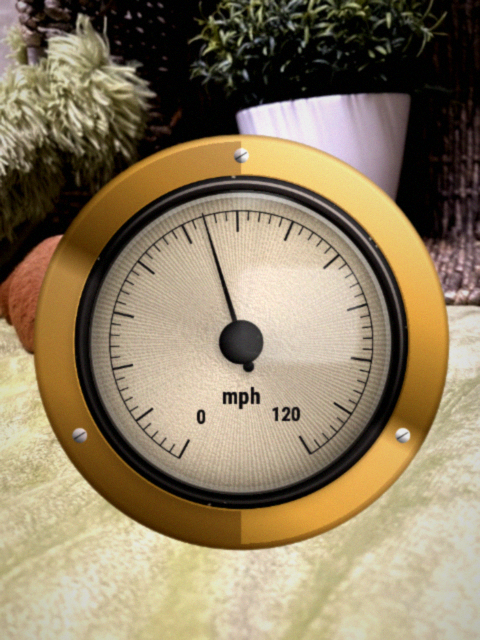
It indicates 54; mph
